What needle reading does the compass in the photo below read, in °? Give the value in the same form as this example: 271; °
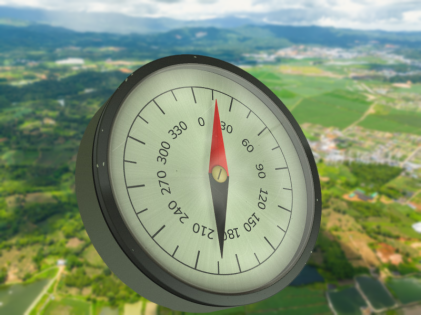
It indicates 15; °
